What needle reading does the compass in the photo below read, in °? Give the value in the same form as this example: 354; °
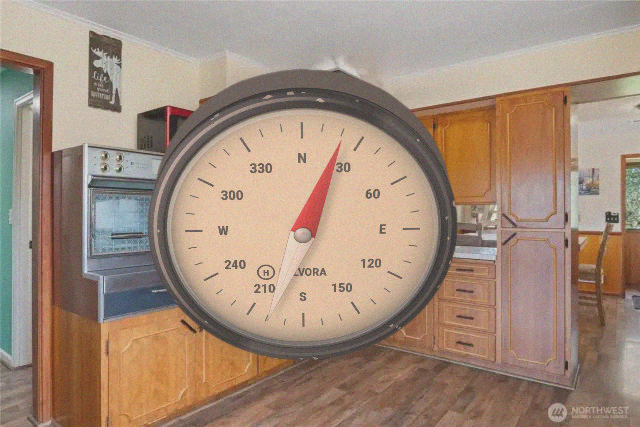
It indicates 20; °
